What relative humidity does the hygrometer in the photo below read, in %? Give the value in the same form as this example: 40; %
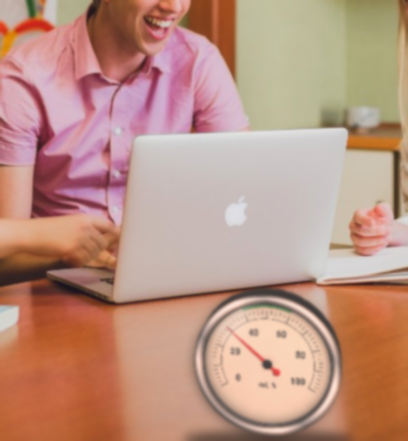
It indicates 30; %
